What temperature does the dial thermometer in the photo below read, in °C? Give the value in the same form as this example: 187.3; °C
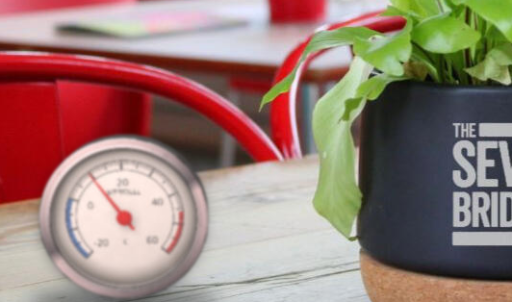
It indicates 10; °C
